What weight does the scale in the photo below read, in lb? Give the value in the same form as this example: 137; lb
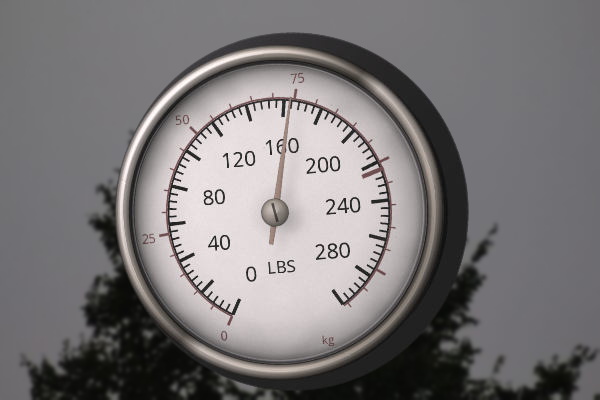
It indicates 164; lb
